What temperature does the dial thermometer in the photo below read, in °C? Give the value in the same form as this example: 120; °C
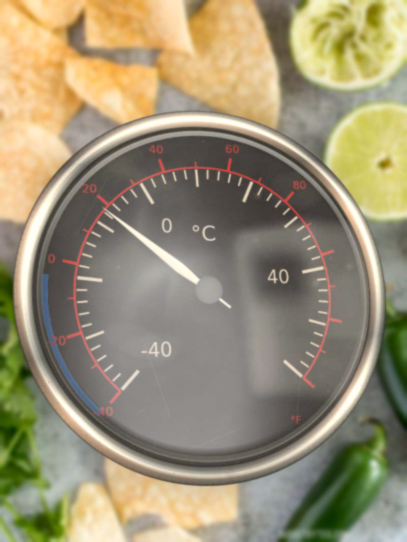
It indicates -8; °C
